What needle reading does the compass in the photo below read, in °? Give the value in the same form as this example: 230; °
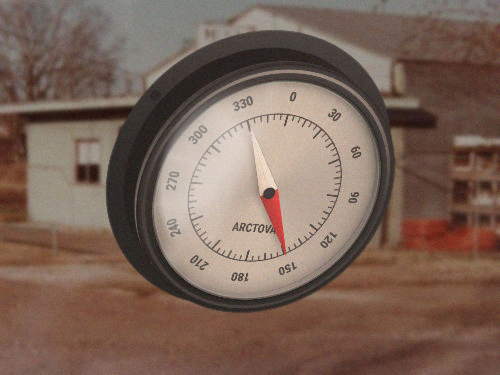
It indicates 150; °
